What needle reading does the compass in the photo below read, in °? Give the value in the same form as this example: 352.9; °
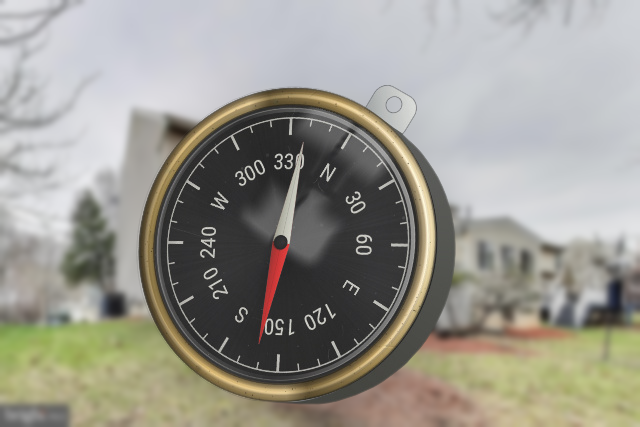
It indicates 160; °
